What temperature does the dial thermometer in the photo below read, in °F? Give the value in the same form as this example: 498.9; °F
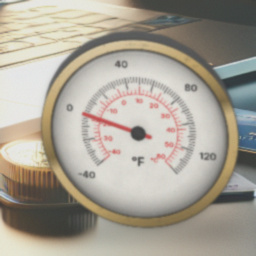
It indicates 0; °F
